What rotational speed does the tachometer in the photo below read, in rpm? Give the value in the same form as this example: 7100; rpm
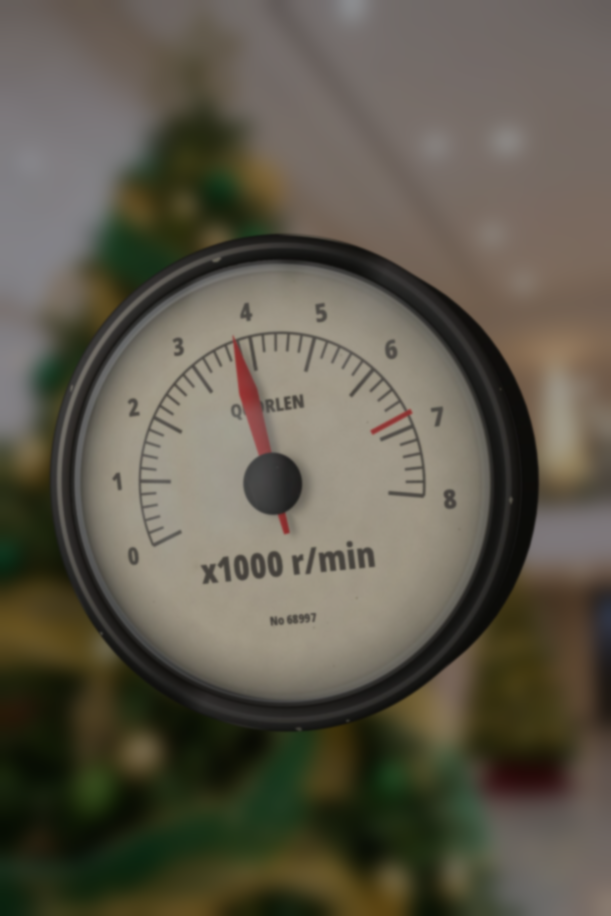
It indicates 3800; rpm
